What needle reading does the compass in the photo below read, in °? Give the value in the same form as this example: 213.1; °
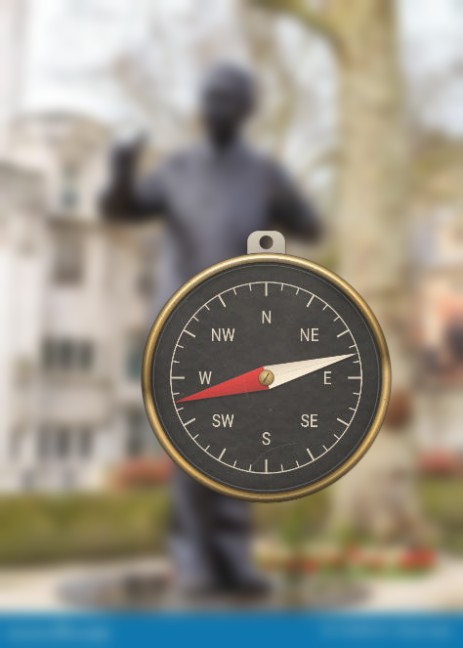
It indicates 255; °
